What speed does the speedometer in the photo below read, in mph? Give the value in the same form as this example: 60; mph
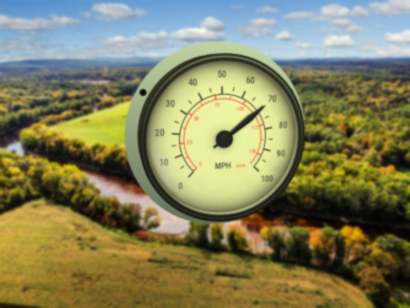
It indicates 70; mph
